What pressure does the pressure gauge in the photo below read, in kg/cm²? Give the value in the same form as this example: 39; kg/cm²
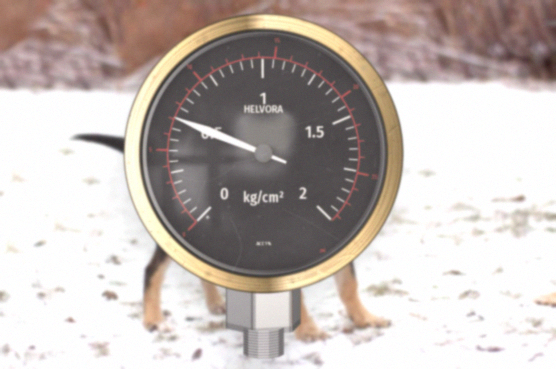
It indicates 0.5; kg/cm²
